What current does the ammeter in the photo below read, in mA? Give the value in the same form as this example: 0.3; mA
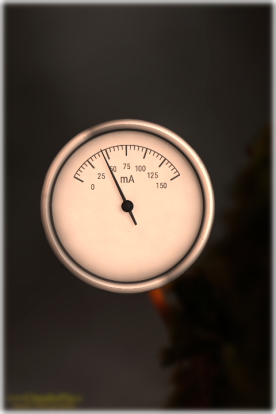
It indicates 45; mA
